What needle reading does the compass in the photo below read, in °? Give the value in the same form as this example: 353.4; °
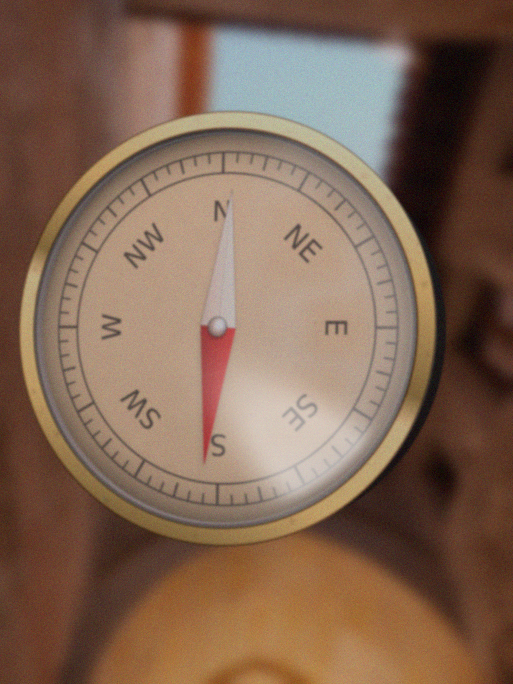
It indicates 185; °
